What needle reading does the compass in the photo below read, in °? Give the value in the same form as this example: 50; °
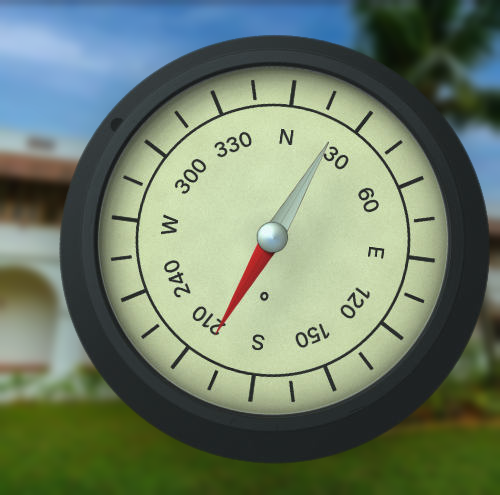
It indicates 202.5; °
